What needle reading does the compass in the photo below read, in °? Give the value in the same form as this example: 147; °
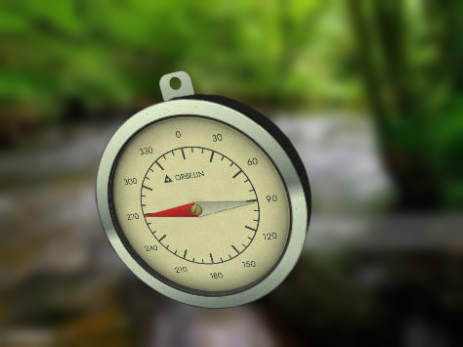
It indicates 270; °
